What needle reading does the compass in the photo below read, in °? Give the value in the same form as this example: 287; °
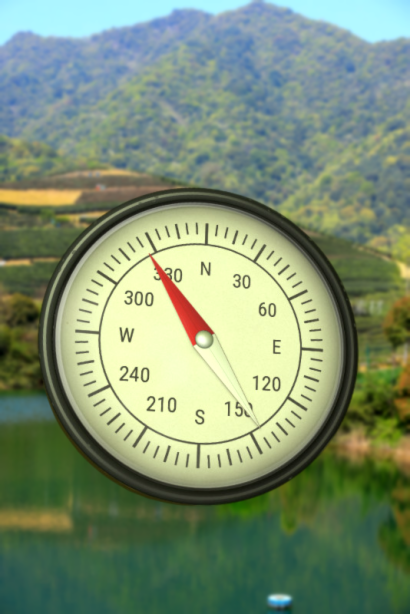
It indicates 325; °
